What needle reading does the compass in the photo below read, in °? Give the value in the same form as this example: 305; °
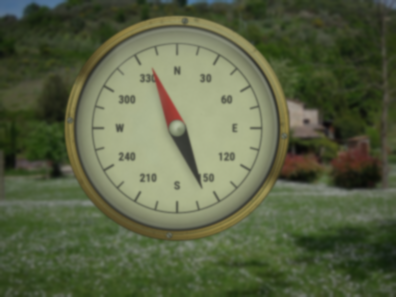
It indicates 337.5; °
